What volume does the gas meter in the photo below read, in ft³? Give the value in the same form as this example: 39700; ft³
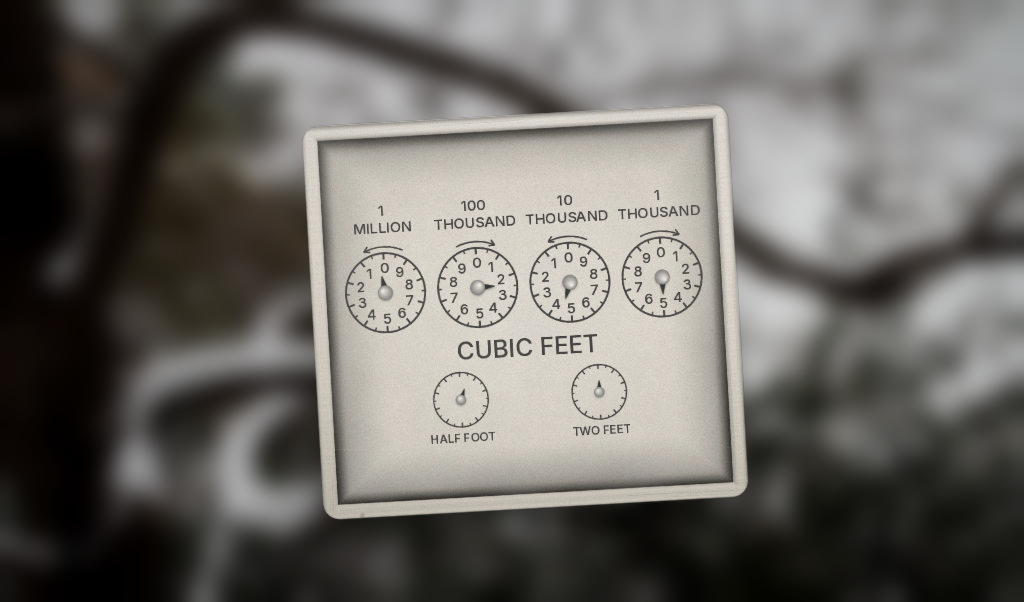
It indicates 24500; ft³
